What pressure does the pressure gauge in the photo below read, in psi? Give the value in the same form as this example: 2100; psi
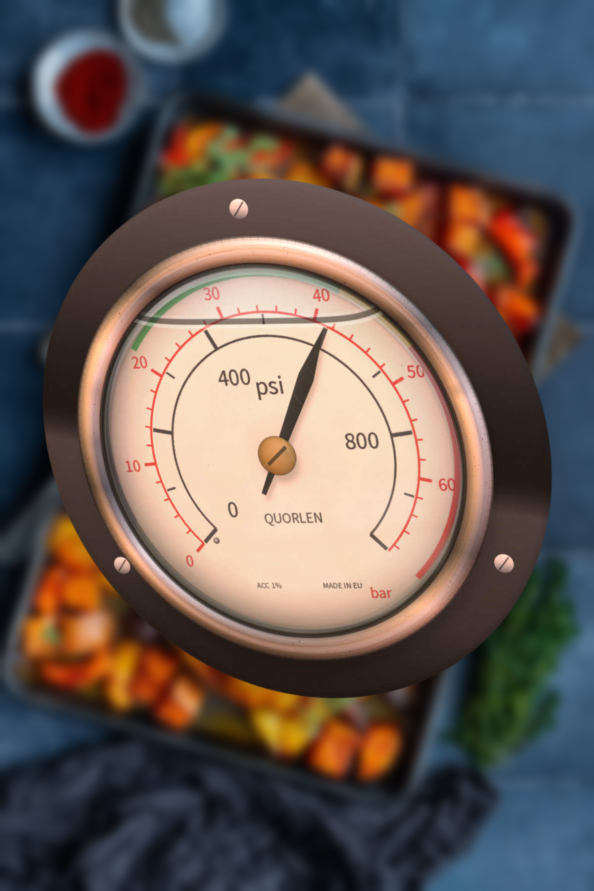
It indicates 600; psi
